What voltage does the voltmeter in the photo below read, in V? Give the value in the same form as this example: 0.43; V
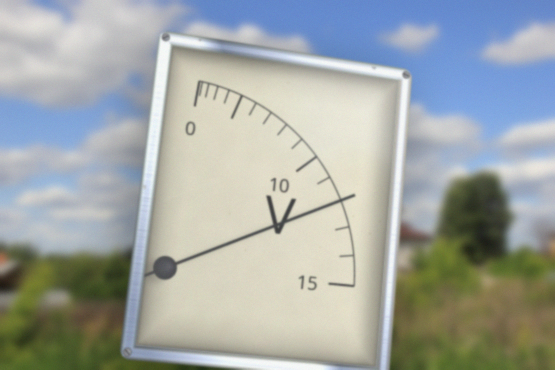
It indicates 12; V
